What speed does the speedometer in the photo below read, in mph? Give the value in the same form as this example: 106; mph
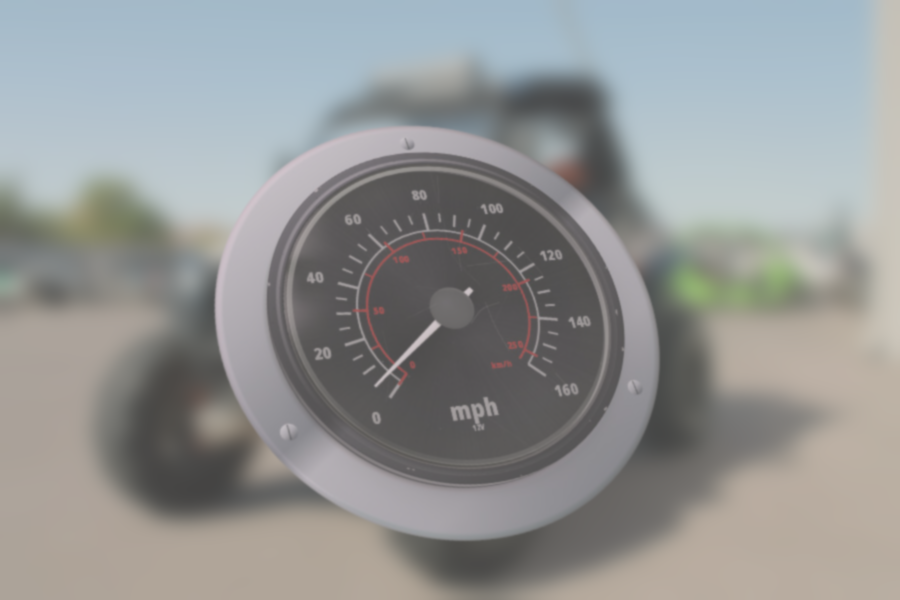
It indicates 5; mph
